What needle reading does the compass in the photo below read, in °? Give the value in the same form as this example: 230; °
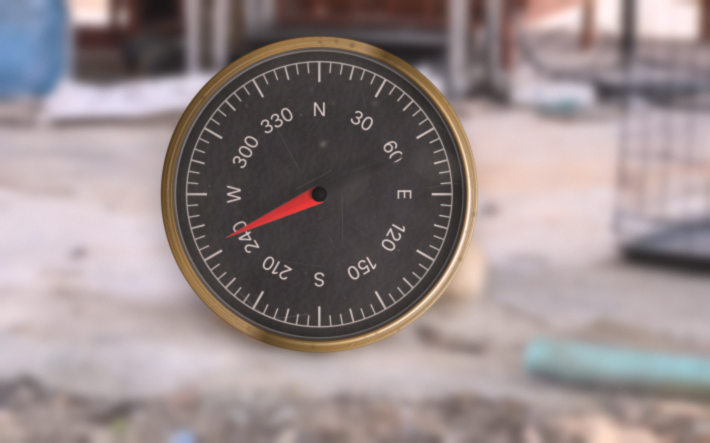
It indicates 245; °
